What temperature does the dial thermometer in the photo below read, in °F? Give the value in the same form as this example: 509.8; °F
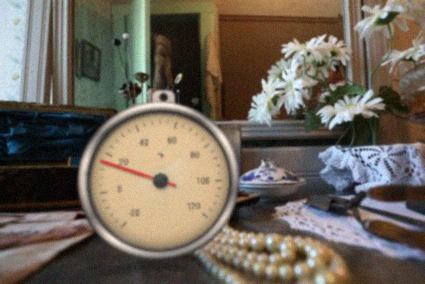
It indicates 16; °F
